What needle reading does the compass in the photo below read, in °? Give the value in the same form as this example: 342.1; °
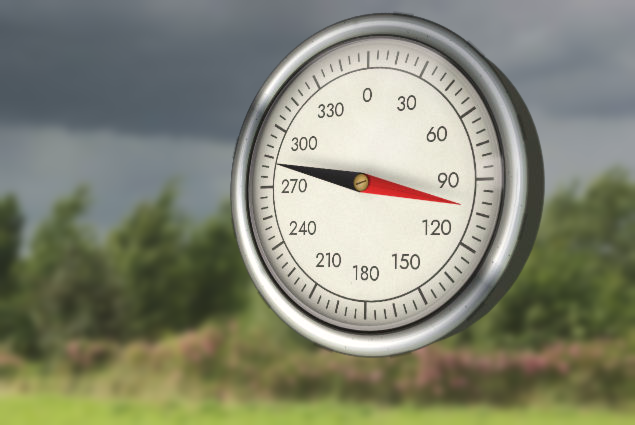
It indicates 102.5; °
